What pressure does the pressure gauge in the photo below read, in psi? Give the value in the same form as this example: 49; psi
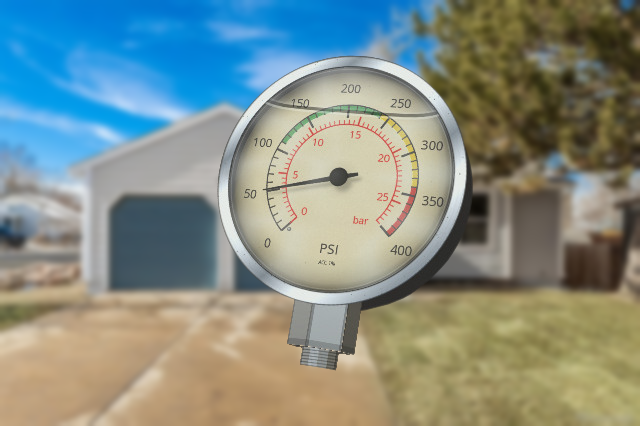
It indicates 50; psi
